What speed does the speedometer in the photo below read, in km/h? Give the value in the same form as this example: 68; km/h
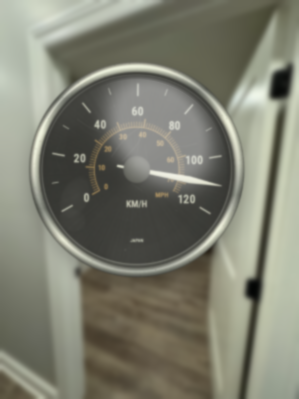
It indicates 110; km/h
